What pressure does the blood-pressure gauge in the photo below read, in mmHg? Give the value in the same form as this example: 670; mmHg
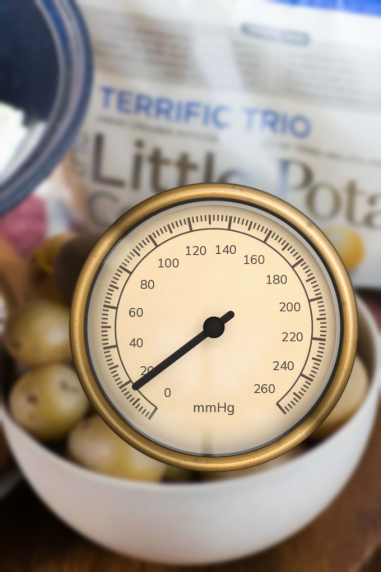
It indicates 16; mmHg
